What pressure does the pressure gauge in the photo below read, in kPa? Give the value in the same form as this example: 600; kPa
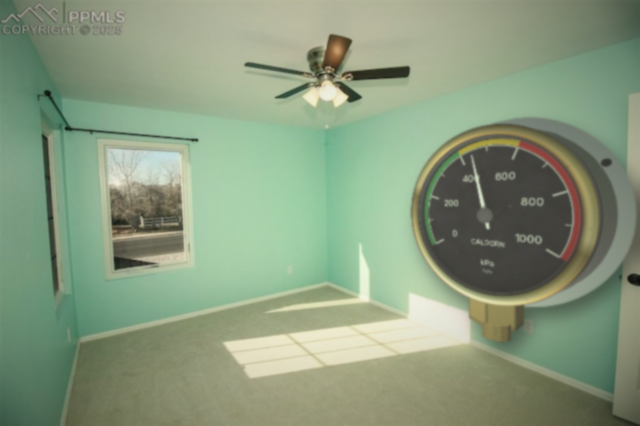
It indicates 450; kPa
